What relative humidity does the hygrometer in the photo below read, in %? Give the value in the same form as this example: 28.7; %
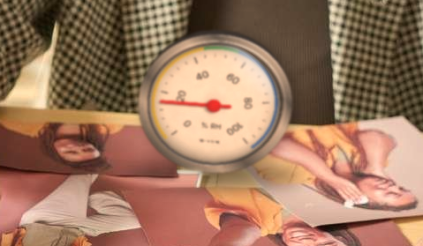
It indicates 16; %
